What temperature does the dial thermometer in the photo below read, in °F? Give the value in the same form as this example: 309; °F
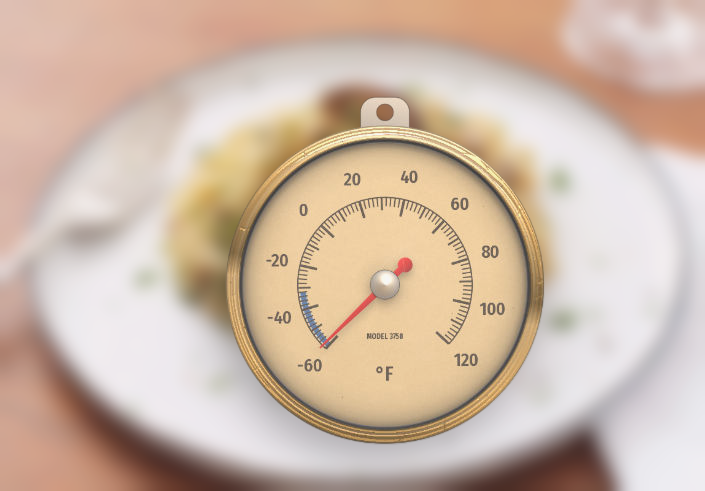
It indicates -58; °F
